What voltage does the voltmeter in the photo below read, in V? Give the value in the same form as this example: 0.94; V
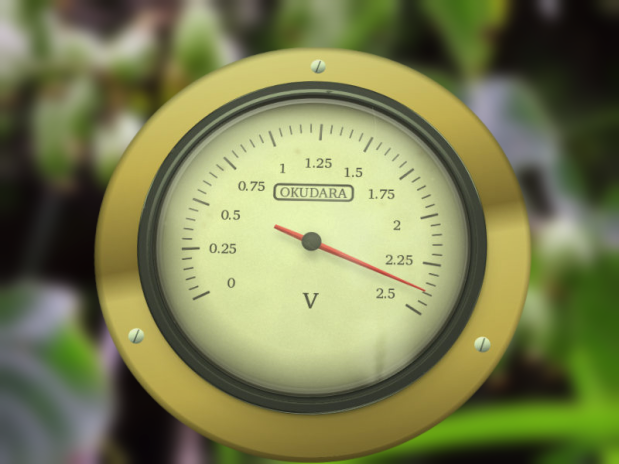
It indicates 2.4; V
